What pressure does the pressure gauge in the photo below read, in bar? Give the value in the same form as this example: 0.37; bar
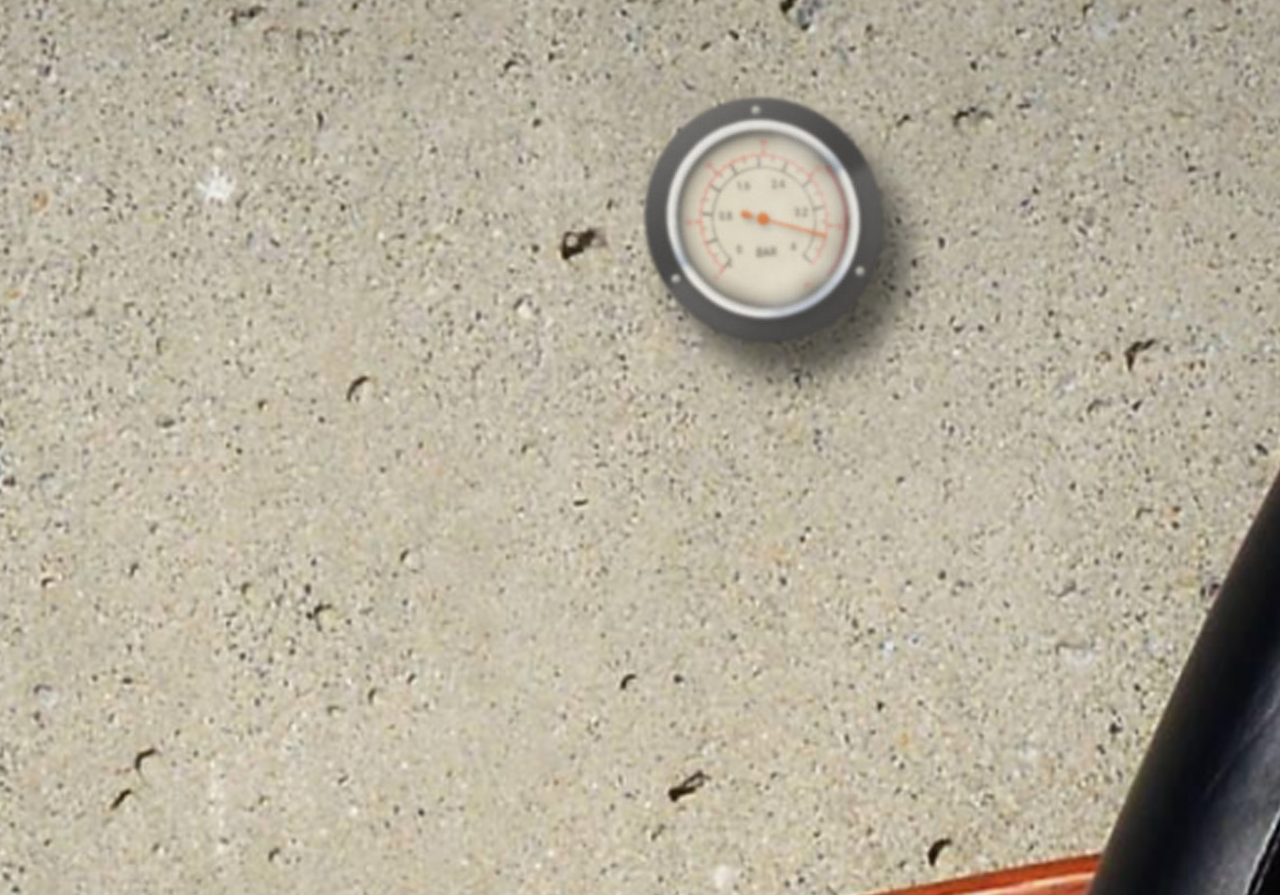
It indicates 3.6; bar
